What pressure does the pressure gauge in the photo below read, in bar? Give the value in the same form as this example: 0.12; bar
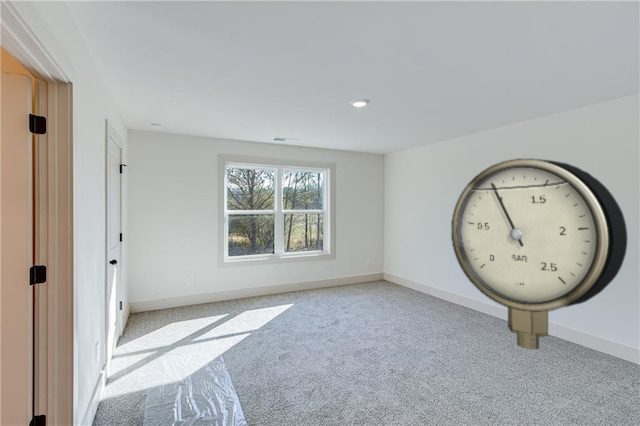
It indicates 1; bar
